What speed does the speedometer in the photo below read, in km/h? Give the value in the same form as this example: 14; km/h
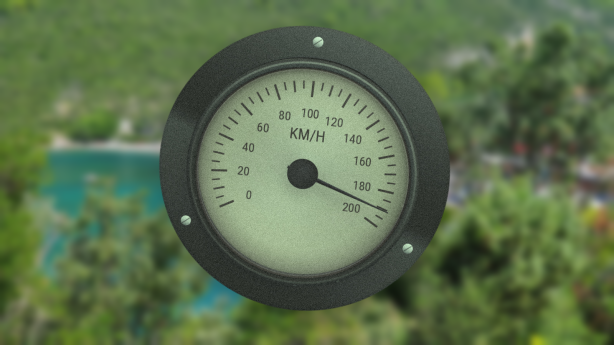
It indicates 190; km/h
